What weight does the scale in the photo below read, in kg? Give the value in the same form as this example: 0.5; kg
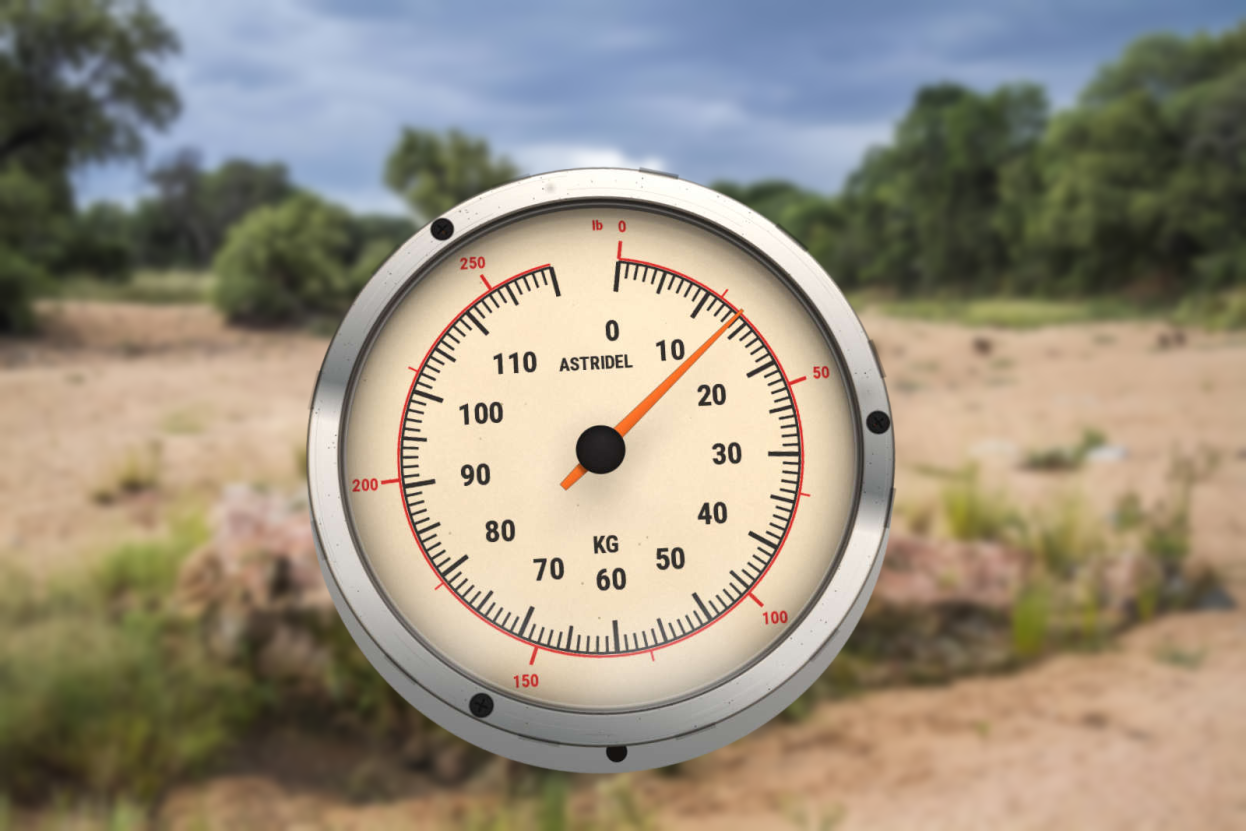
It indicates 14; kg
